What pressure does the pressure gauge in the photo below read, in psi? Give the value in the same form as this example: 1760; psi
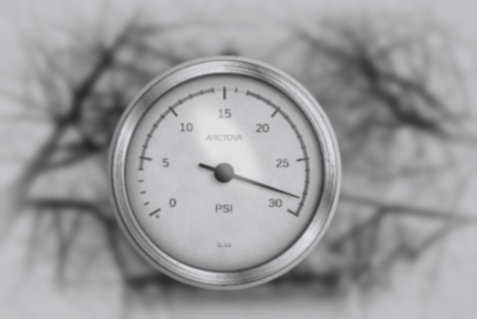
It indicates 28.5; psi
